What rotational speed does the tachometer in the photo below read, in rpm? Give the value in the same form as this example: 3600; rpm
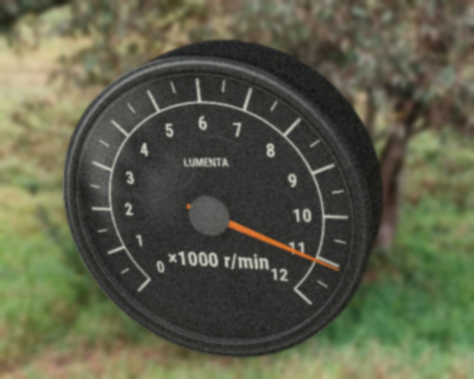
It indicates 11000; rpm
